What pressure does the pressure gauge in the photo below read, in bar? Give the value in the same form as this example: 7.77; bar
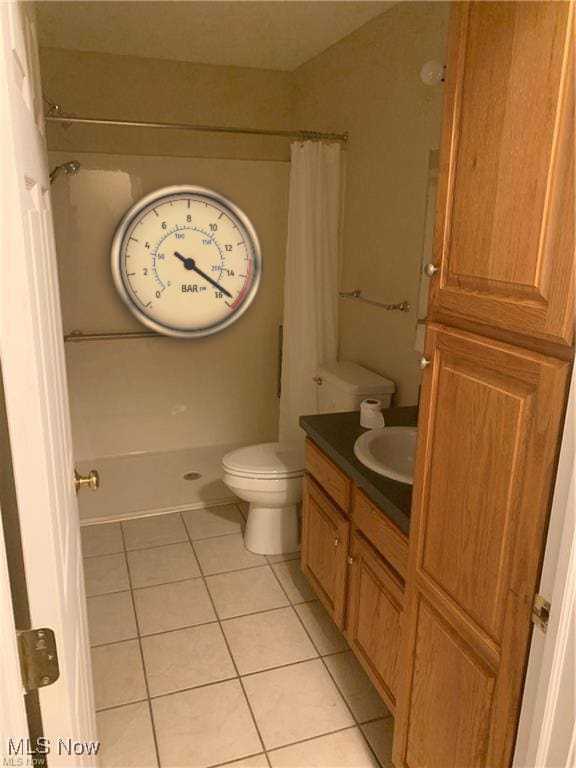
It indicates 15.5; bar
